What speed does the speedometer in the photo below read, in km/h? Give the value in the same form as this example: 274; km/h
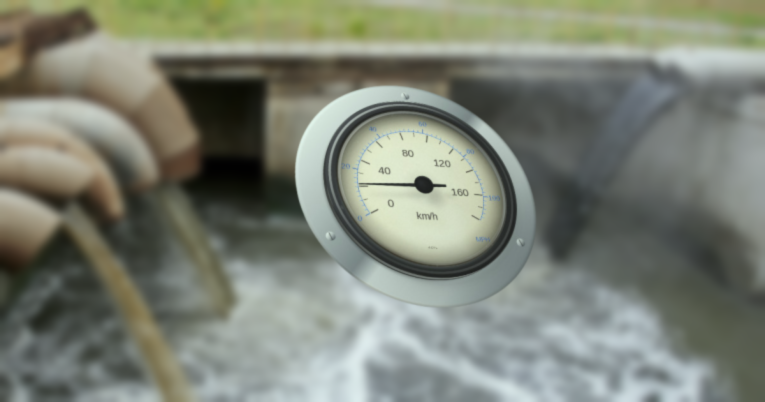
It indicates 20; km/h
